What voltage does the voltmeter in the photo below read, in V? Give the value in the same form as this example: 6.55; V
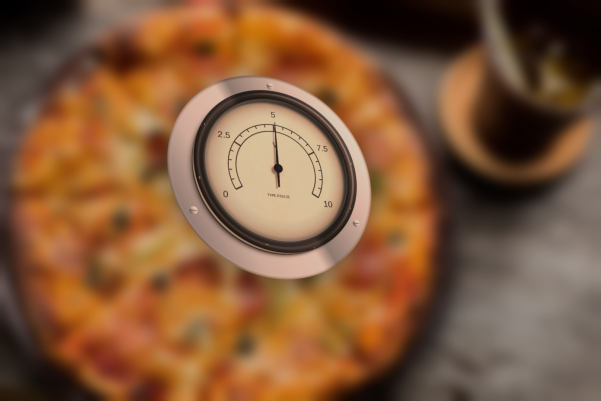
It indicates 5; V
